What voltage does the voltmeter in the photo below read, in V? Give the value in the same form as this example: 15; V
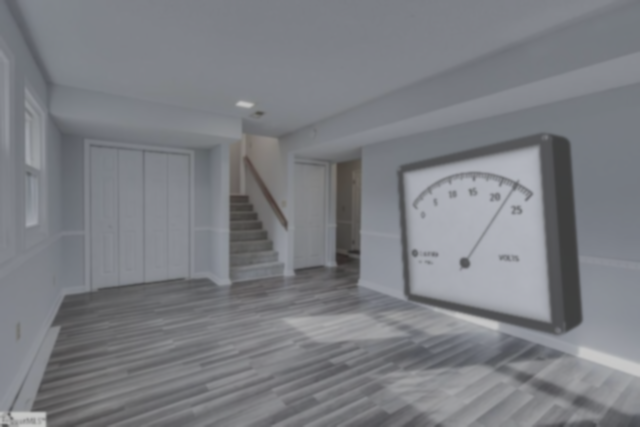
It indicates 22.5; V
